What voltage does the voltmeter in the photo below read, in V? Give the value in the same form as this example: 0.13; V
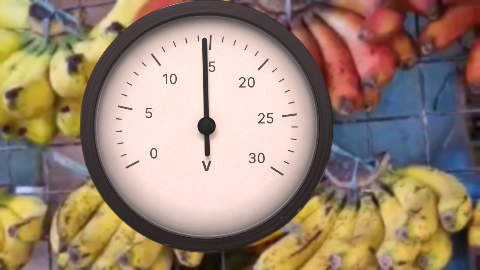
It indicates 14.5; V
